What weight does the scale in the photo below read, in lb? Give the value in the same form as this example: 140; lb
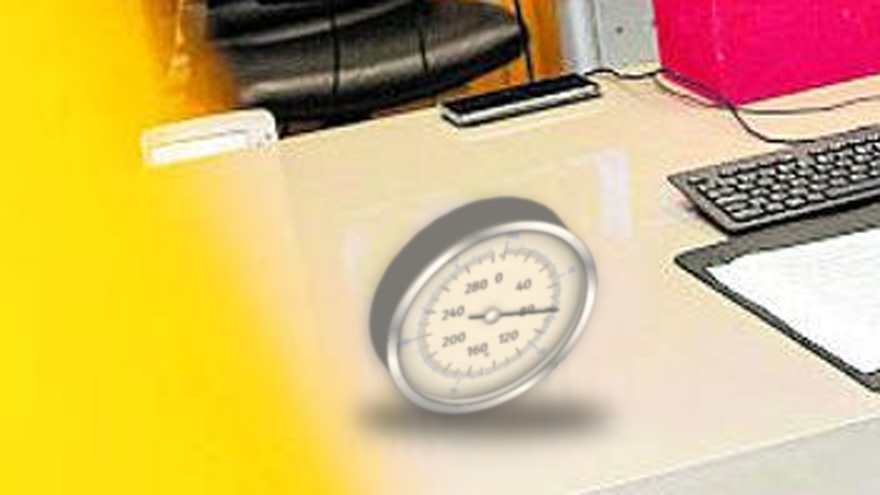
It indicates 80; lb
